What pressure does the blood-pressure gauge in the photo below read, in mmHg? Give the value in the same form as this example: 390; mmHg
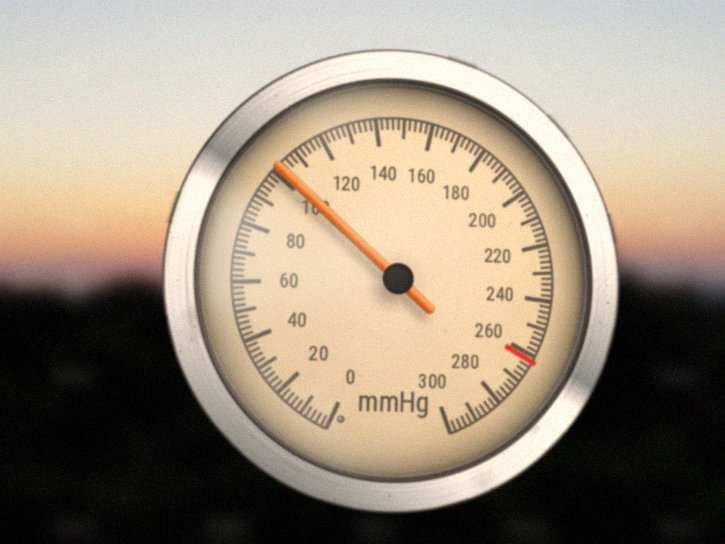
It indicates 102; mmHg
